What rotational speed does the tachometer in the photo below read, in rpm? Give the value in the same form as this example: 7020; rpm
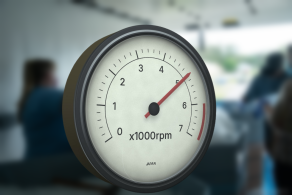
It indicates 5000; rpm
